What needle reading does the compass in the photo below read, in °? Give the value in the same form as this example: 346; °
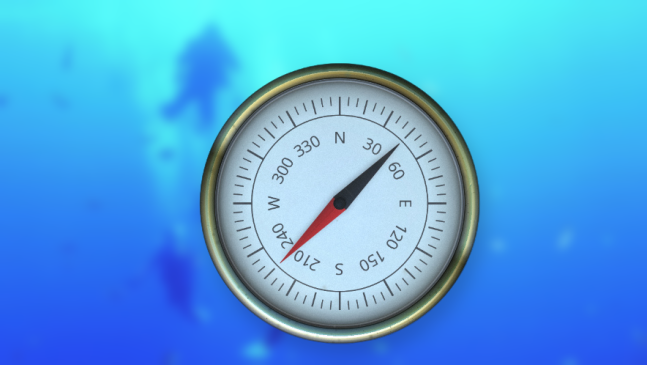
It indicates 225; °
